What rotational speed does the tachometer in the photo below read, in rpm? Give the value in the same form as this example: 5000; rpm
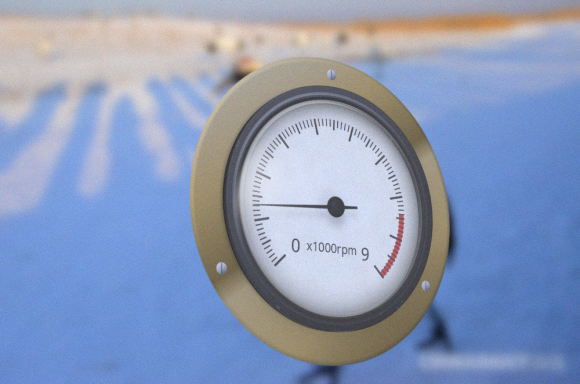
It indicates 1300; rpm
